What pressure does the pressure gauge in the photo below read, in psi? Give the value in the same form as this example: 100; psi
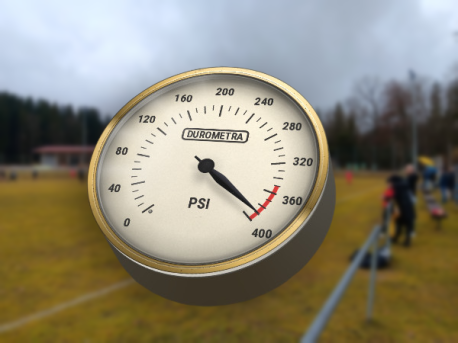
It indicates 390; psi
